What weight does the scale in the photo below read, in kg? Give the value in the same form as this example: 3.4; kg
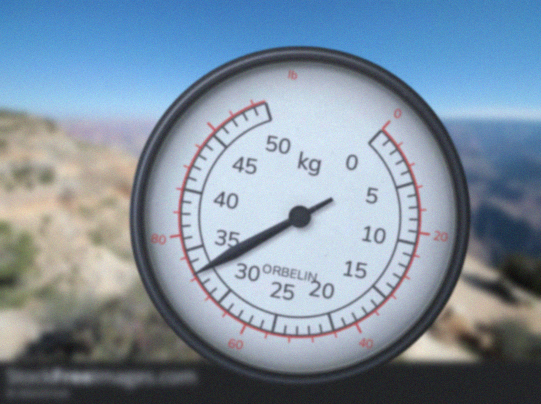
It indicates 33; kg
